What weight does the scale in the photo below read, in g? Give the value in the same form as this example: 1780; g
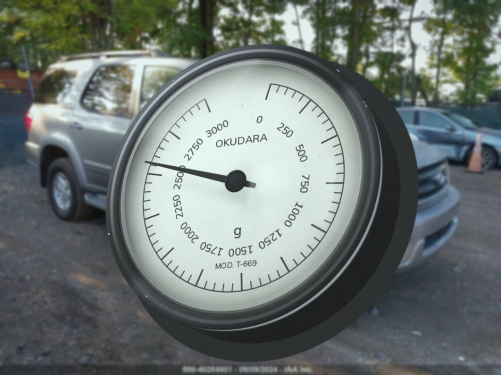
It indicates 2550; g
